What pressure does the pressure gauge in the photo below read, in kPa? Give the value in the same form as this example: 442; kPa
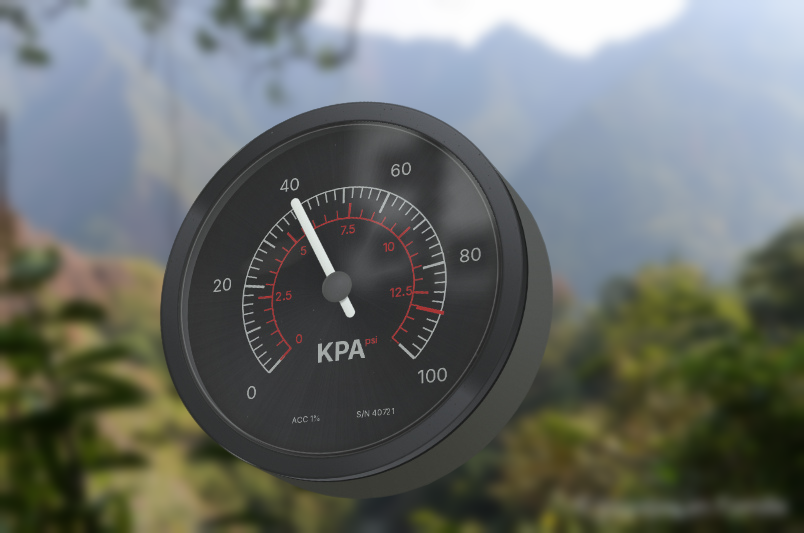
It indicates 40; kPa
